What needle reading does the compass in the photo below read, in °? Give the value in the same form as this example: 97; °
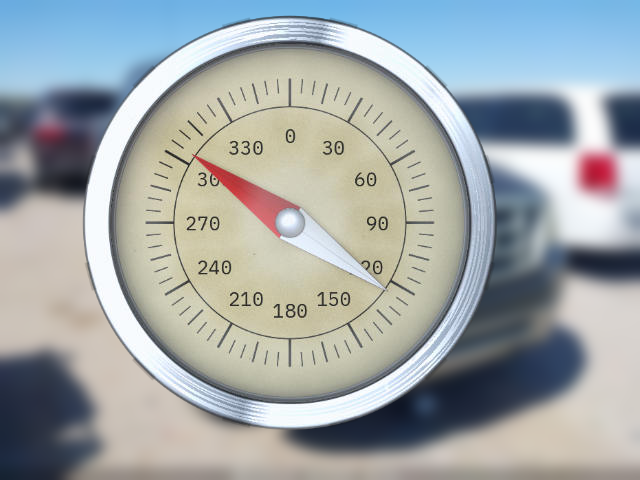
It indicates 305; °
